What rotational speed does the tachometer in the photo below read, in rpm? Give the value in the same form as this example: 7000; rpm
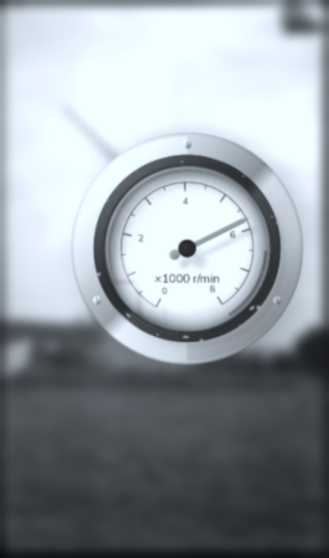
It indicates 5750; rpm
